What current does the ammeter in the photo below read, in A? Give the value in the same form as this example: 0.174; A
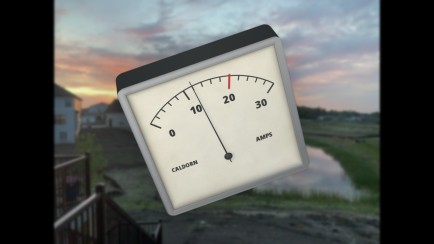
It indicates 12; A
